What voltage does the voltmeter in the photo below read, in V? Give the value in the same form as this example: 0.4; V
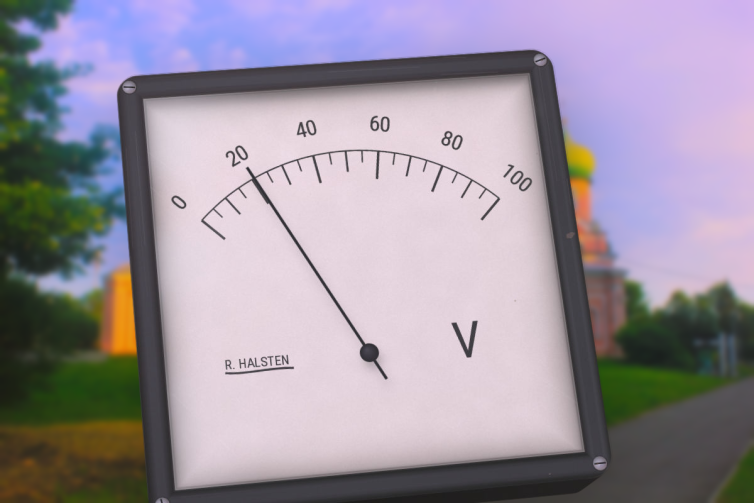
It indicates 20; V
